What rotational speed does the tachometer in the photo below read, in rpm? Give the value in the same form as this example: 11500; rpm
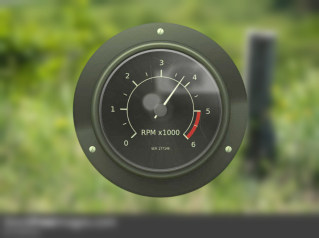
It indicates 3750; rpm
